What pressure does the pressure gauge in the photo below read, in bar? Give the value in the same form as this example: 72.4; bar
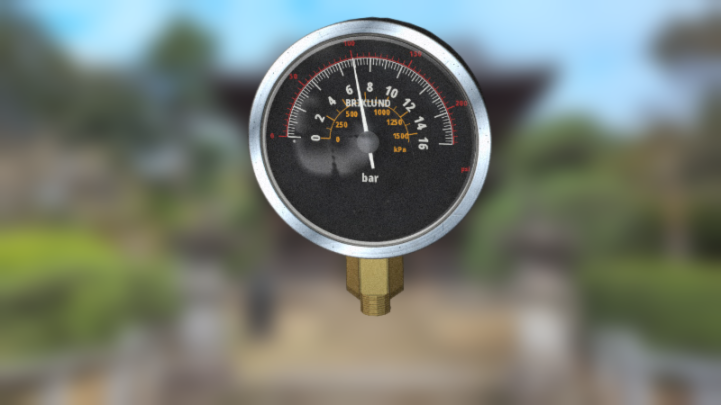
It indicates 7; bar
